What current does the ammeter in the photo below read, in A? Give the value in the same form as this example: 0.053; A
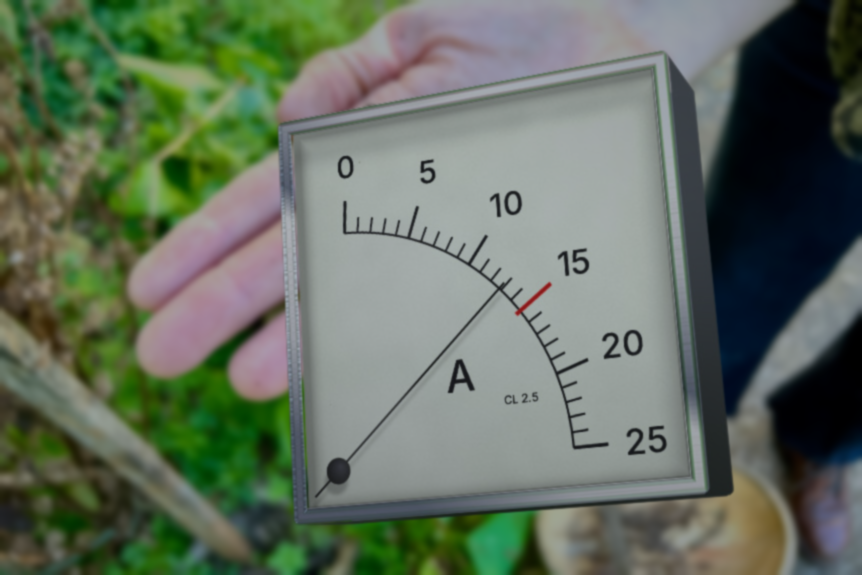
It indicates 13; A
